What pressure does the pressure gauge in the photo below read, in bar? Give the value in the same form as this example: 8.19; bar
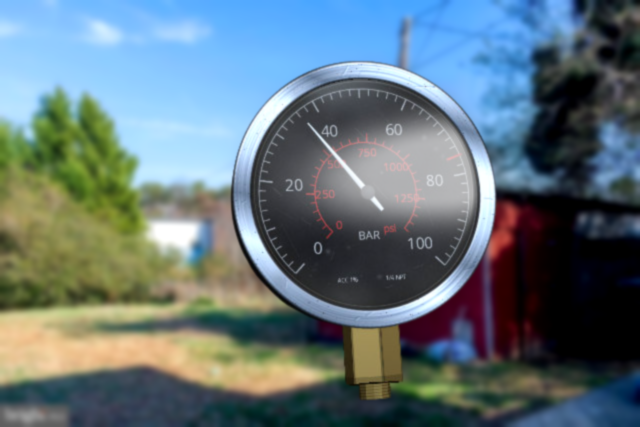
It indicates 36; bar
